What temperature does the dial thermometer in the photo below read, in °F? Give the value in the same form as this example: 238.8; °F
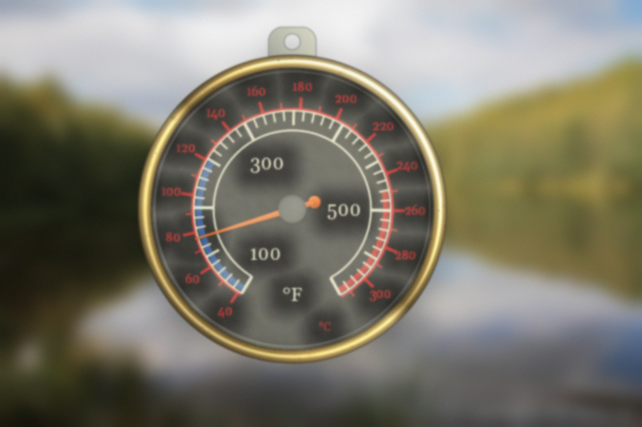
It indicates 170; °F
